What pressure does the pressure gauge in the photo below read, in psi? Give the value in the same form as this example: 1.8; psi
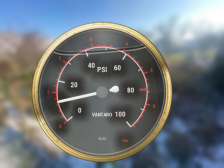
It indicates 10; psi
